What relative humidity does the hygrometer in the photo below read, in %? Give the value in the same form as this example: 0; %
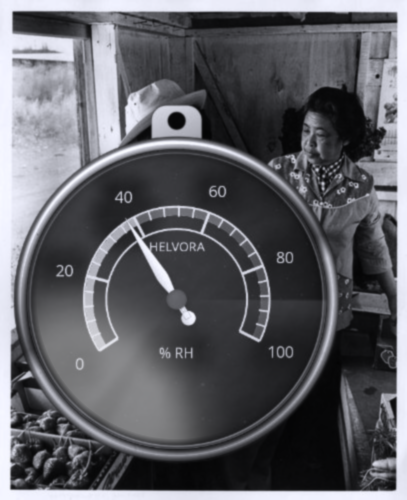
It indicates 38; %
